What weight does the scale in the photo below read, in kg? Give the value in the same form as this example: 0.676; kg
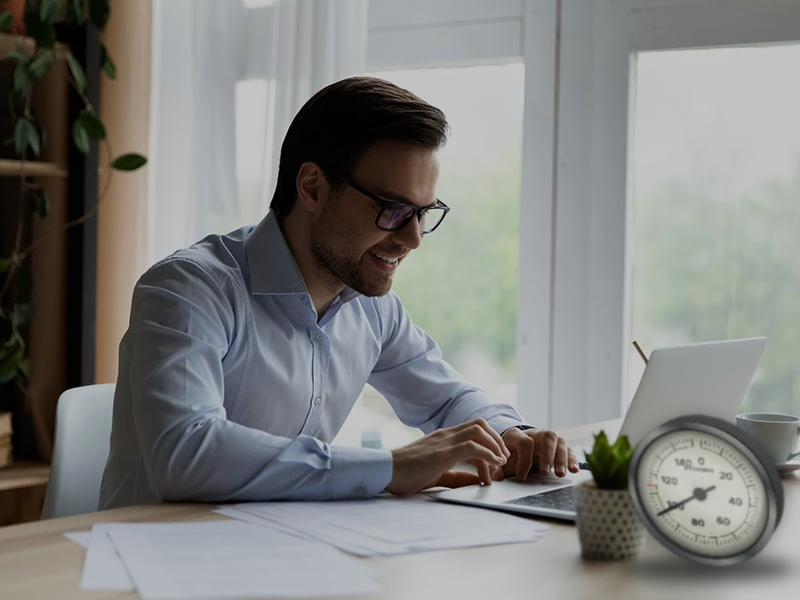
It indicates 100; kg
